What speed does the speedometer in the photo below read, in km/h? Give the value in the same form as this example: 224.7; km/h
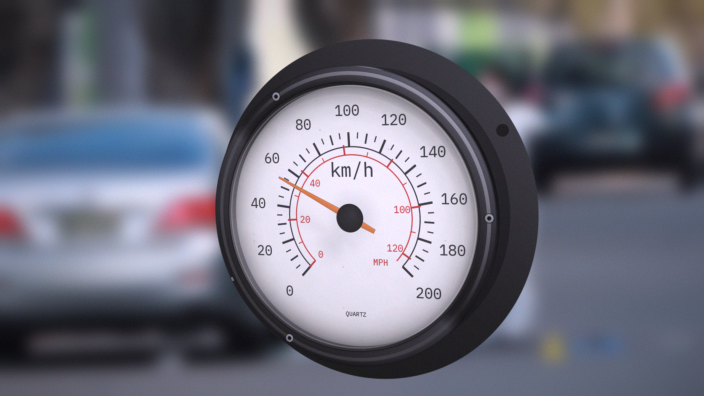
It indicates 55; km/h
